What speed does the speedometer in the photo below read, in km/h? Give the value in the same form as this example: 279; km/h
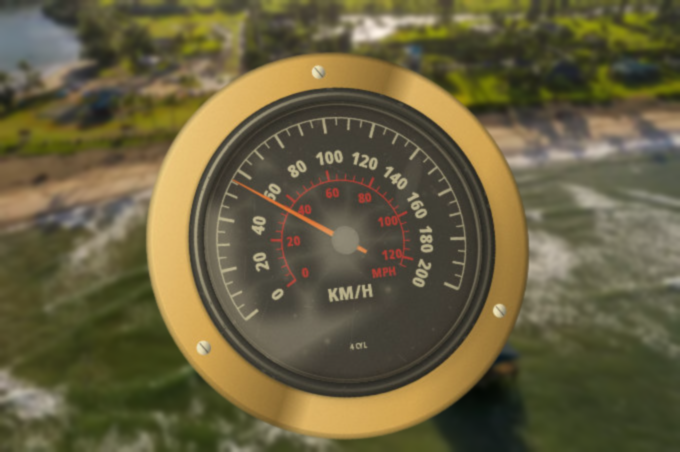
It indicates 55; km/h
